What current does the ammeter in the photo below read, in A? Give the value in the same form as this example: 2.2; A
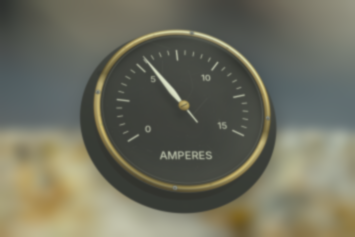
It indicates 5.5; A
